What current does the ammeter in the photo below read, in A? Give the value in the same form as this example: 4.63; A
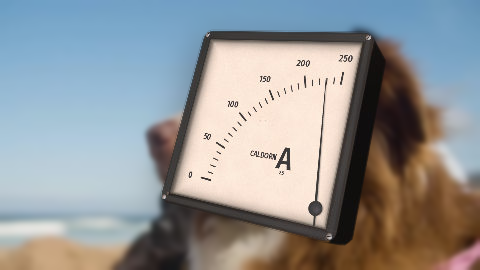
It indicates 230; A
